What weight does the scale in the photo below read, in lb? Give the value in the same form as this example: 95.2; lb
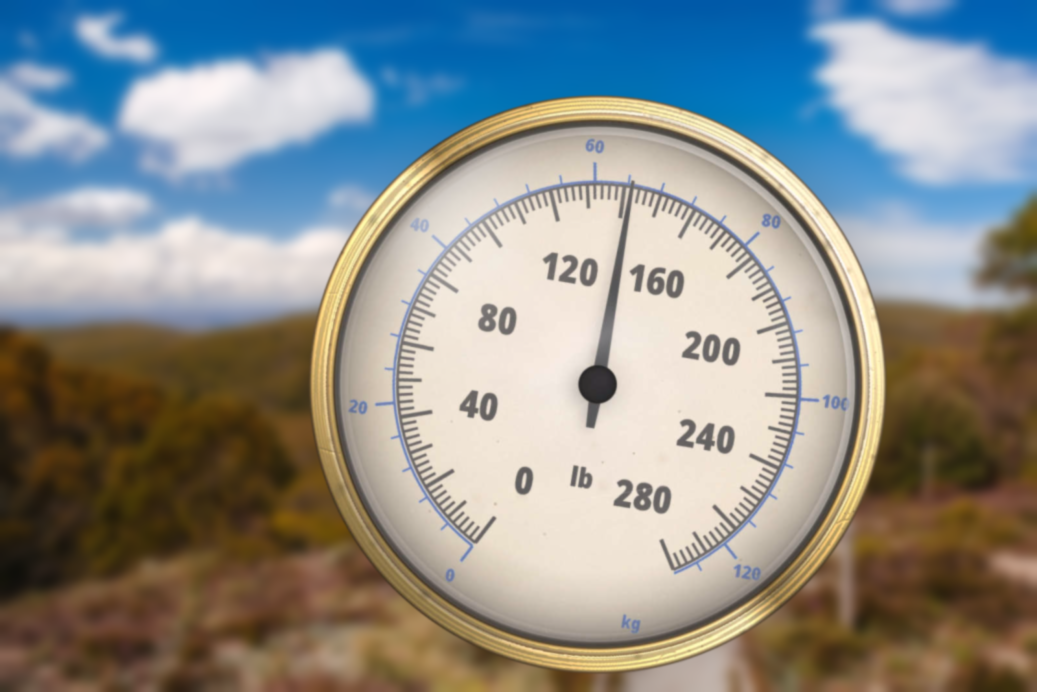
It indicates 142; lb
